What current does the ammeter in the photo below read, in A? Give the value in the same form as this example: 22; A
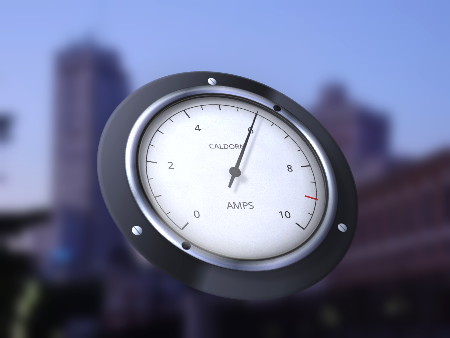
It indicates 6; A
